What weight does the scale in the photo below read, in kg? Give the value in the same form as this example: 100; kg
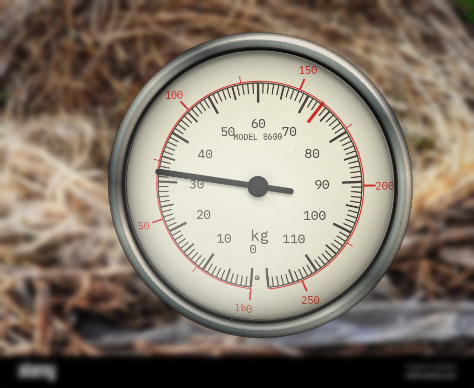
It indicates 32; kg
